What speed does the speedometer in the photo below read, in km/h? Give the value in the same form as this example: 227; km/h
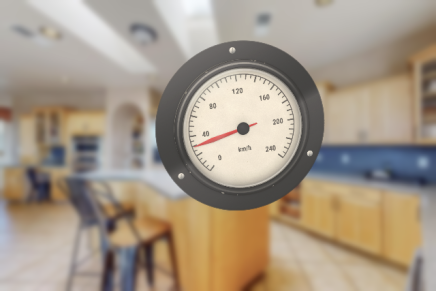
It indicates 30; km/h
